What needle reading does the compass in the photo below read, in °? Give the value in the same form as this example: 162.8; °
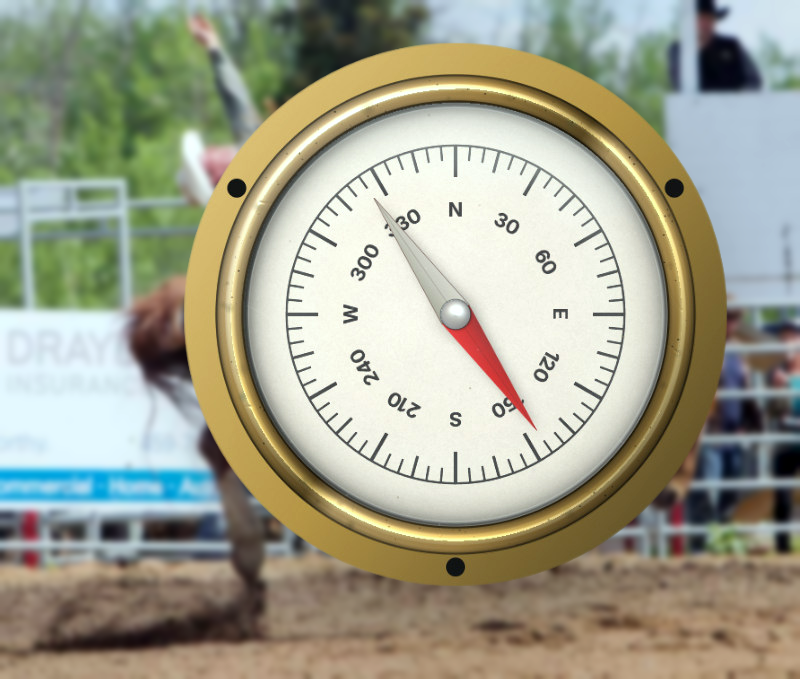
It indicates 145; °
